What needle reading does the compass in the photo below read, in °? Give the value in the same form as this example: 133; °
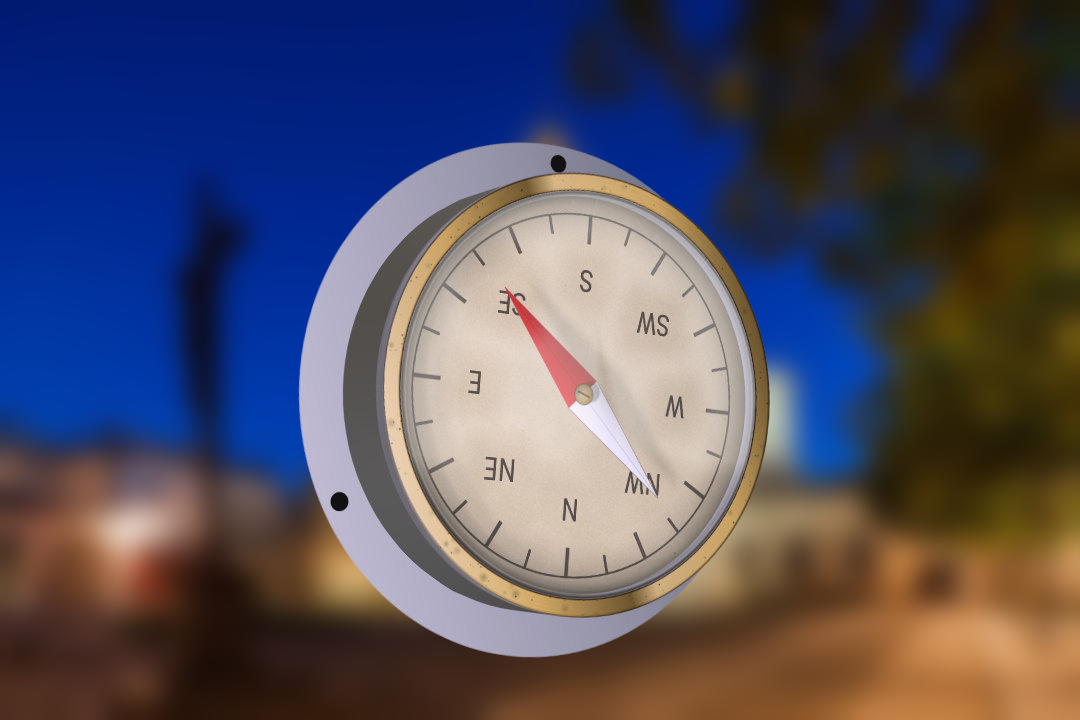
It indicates 135; °
